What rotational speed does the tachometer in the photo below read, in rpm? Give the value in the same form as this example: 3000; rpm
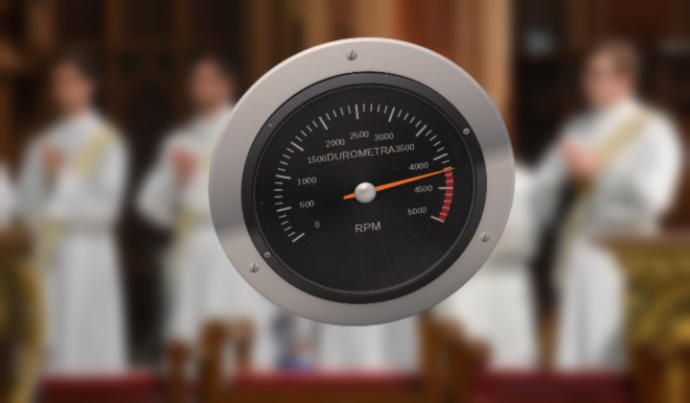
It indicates 4200; rpm
